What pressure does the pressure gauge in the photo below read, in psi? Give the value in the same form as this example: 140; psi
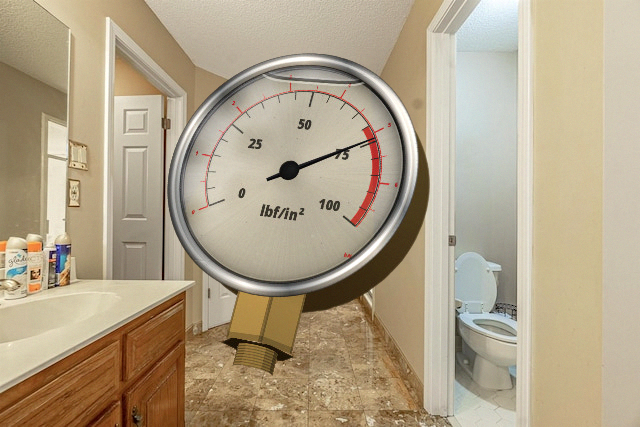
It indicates 75; psi
